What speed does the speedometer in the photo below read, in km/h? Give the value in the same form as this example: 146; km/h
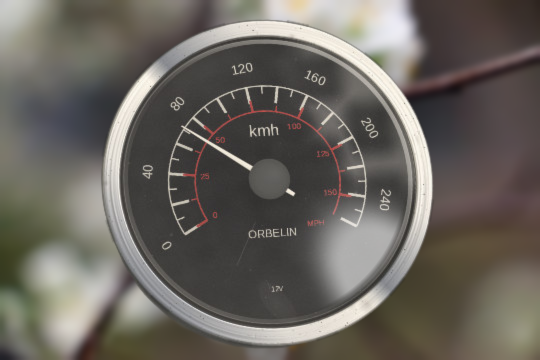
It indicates 70; km/h
